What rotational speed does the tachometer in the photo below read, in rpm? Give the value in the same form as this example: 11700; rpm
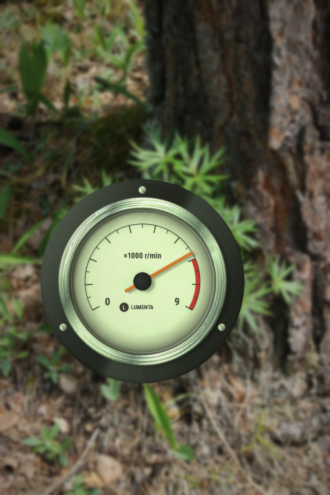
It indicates 6750; rpm
